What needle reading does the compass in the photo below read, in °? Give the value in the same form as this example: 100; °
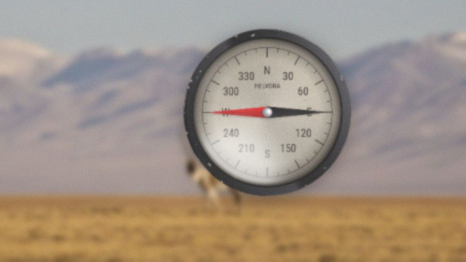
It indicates 270; °
